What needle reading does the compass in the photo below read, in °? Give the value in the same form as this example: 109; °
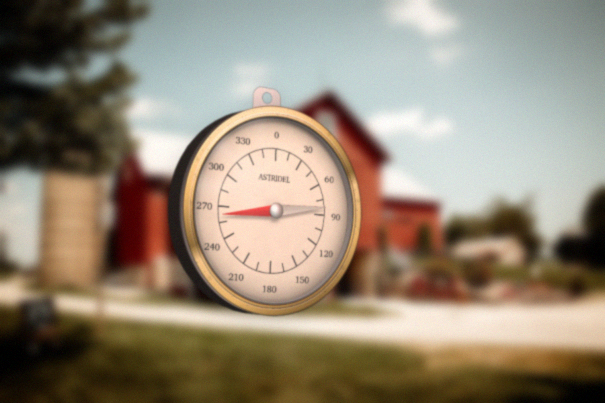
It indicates 262.5; °
